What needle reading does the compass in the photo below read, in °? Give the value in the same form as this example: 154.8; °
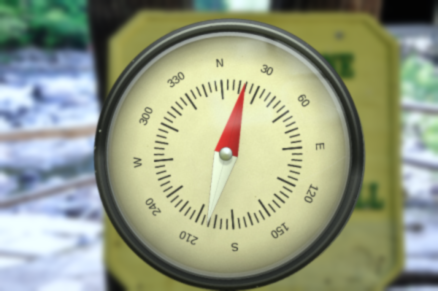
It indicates 20; °
